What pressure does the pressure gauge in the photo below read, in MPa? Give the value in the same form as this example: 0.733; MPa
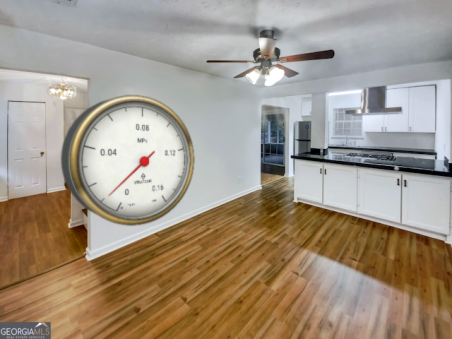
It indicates 0.01; MPa
